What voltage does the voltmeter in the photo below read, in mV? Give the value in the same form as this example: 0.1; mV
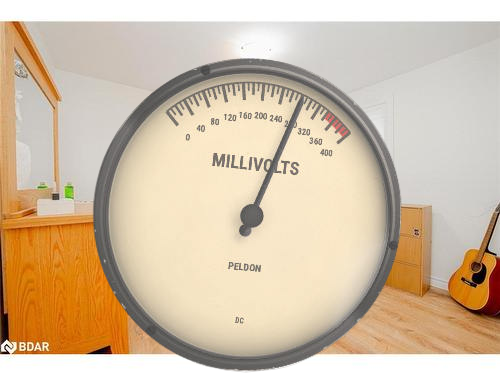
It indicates 280; mV
